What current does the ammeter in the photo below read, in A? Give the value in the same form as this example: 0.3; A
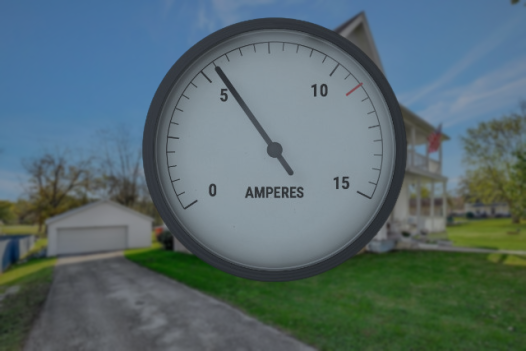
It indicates 5.5; A
